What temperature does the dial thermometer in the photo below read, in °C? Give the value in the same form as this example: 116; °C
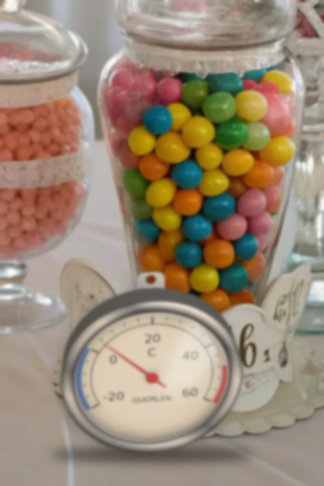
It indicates 4; °C
